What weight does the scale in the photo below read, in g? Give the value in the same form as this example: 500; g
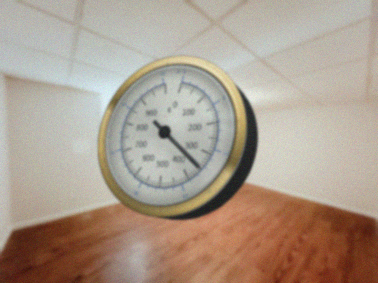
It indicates 350; g
